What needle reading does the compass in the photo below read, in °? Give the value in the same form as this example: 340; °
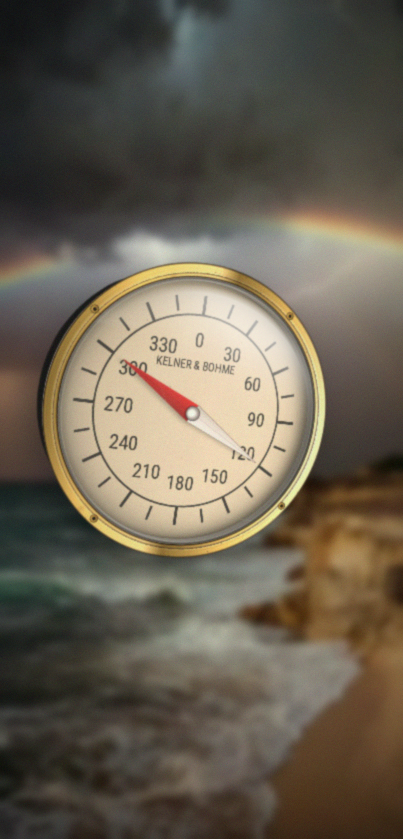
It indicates 300; °
